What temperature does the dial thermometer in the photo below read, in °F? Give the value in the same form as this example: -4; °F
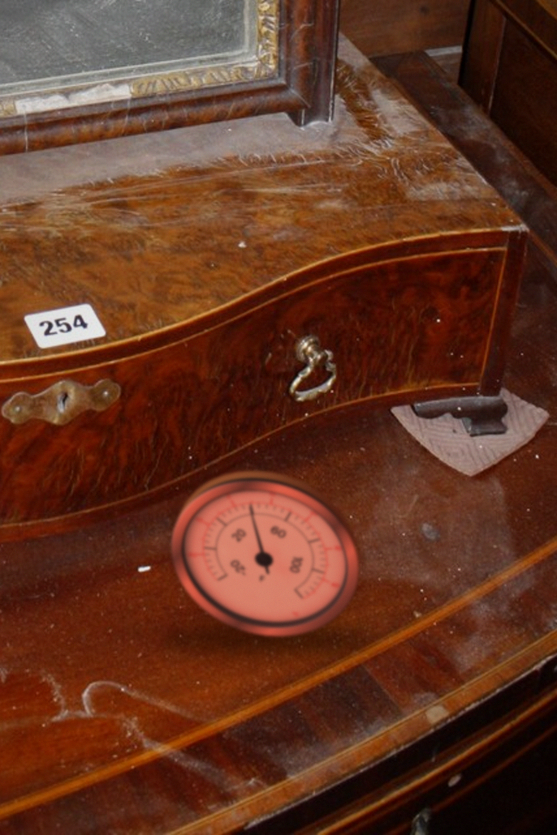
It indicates 40; °F
